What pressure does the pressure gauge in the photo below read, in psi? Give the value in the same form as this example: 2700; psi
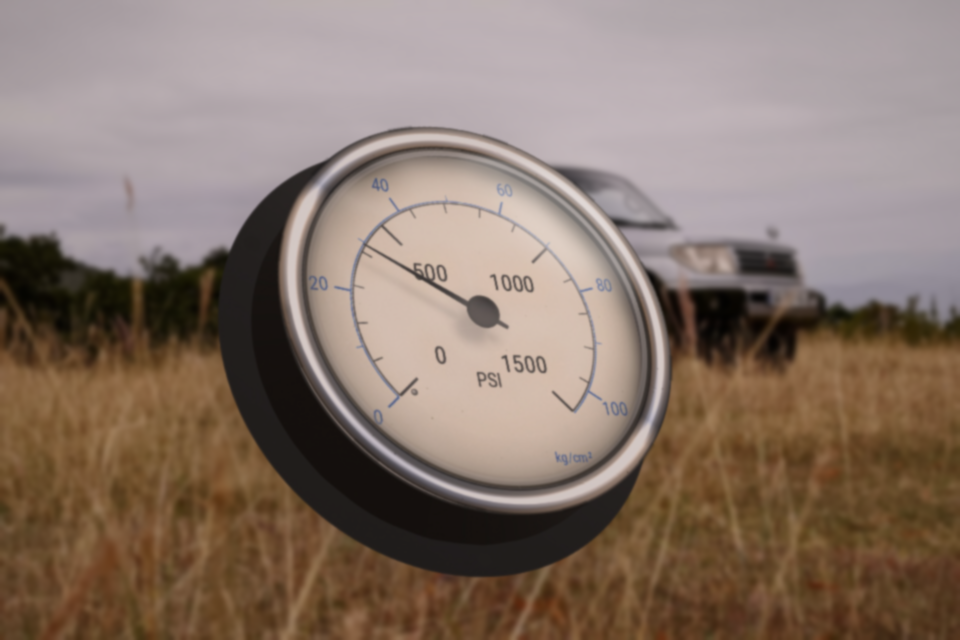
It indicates 400; psi
